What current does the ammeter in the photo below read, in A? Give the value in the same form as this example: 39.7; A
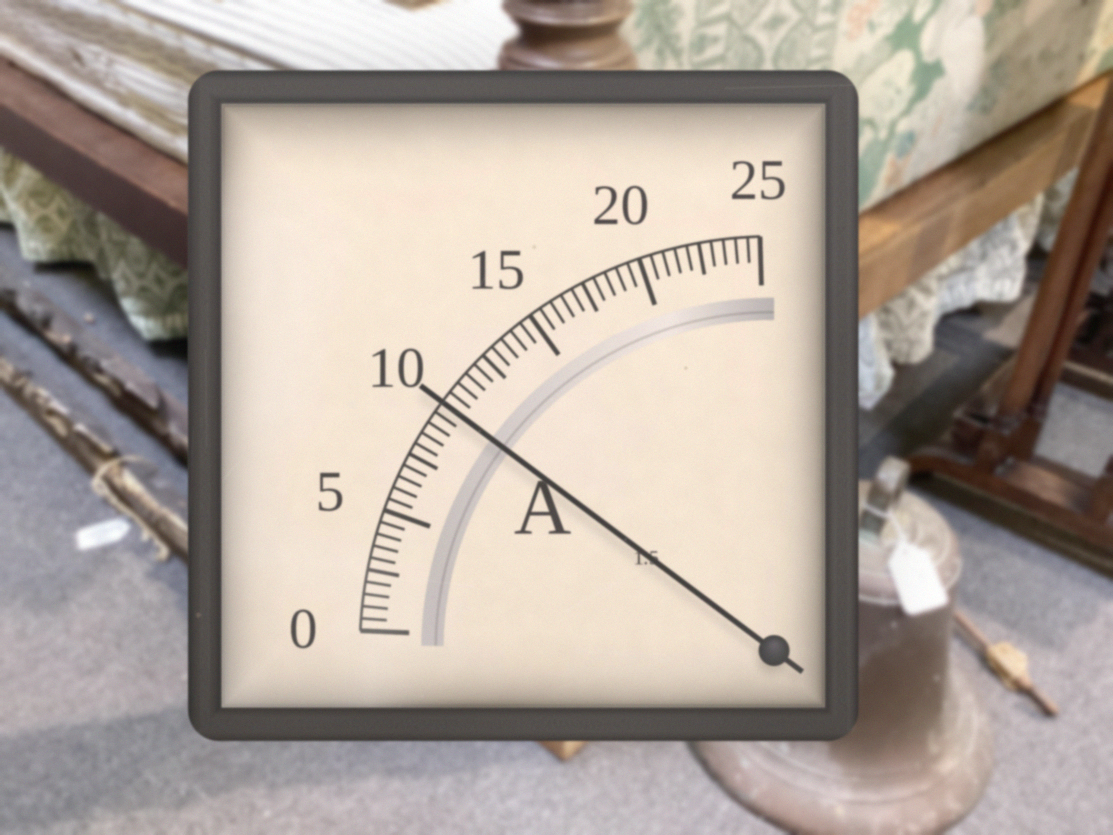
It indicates 10; A
